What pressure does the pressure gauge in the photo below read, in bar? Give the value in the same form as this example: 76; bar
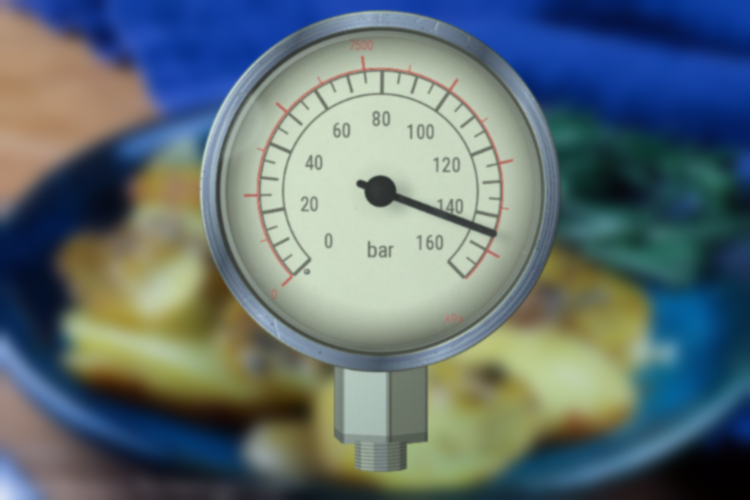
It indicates 145; bar
